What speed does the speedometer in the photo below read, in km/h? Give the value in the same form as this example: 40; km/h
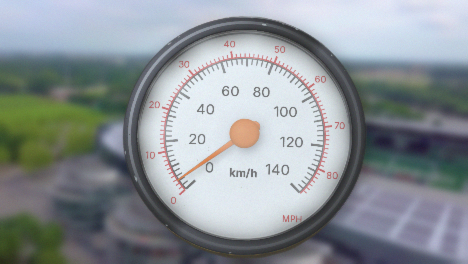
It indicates 4; km/h
